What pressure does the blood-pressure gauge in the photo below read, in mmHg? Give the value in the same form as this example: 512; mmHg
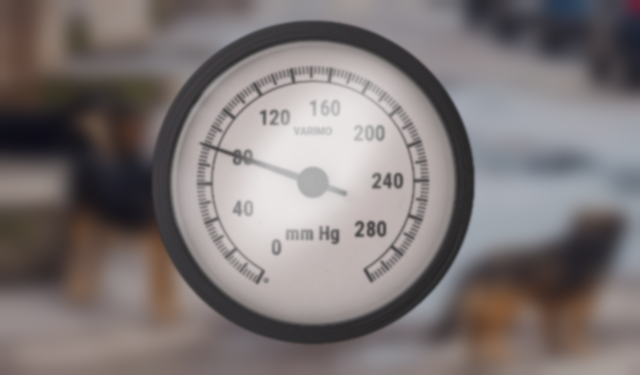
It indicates 80; mmHg
